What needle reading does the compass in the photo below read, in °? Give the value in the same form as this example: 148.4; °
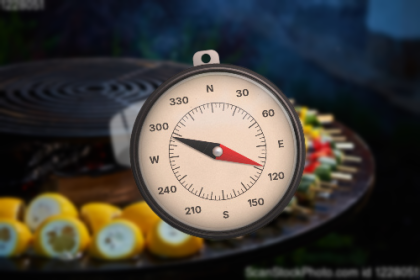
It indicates 115; °
